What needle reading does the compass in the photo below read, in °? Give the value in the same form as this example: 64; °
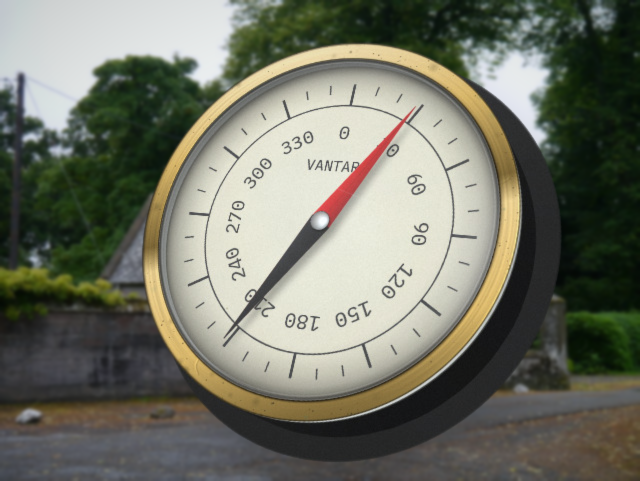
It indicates 30; °
